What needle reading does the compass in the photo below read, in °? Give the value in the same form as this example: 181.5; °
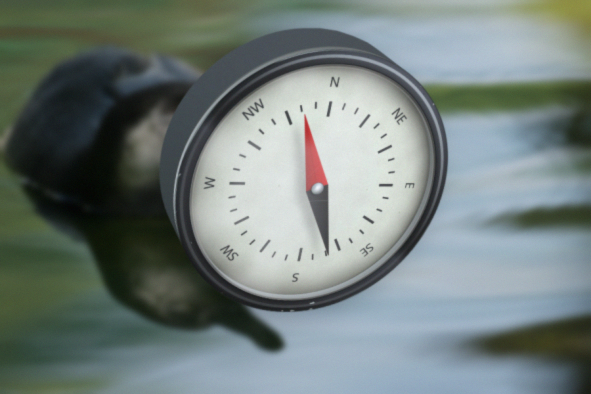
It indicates 340; °
